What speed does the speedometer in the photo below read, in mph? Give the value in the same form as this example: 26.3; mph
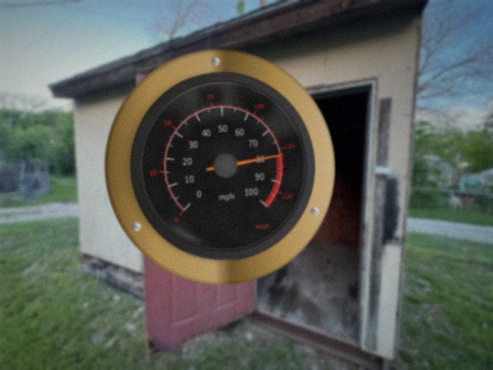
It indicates 80; mph
